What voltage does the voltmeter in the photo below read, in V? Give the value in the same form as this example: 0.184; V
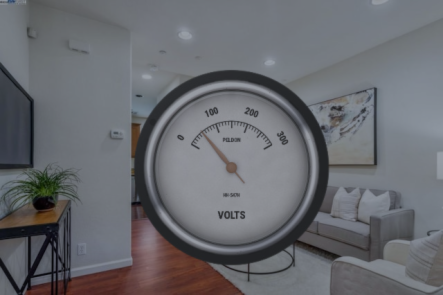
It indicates 50; V
